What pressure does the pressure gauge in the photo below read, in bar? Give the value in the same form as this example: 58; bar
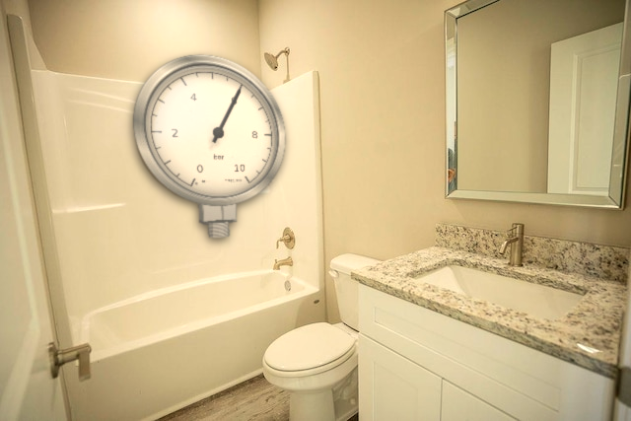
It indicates 6; bar
